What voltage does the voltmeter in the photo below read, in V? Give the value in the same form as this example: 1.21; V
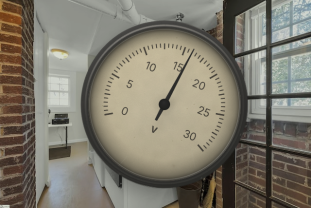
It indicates 16; V
